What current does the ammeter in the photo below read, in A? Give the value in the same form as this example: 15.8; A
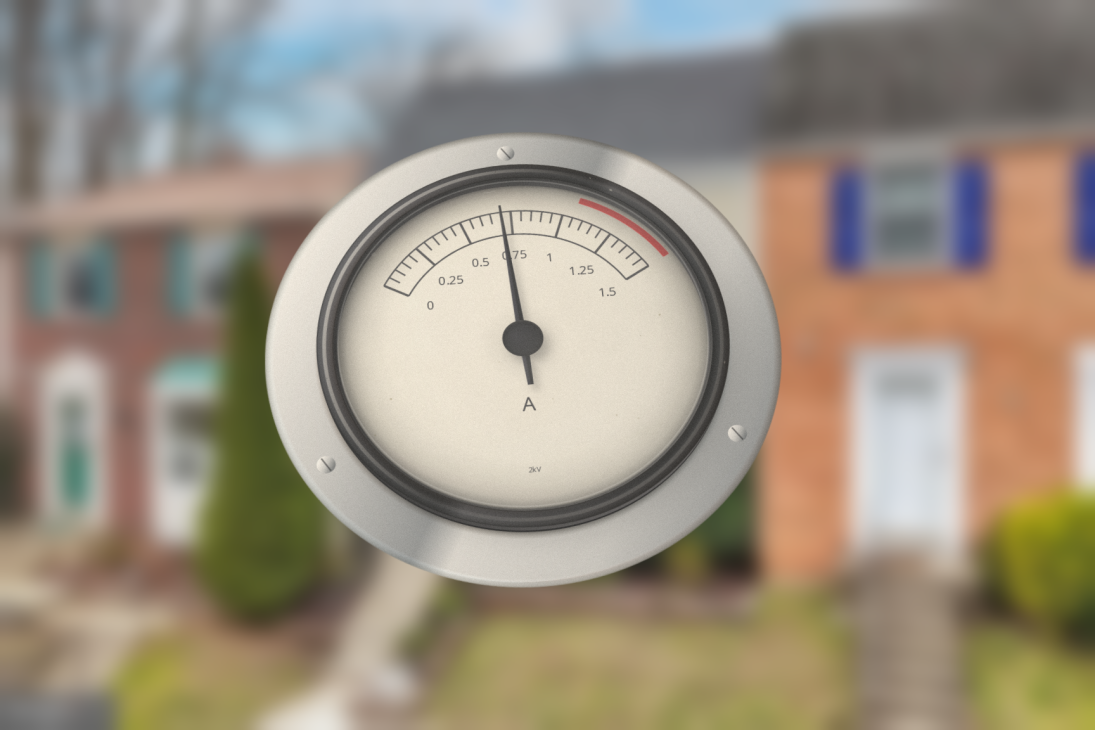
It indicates 0.7; A
